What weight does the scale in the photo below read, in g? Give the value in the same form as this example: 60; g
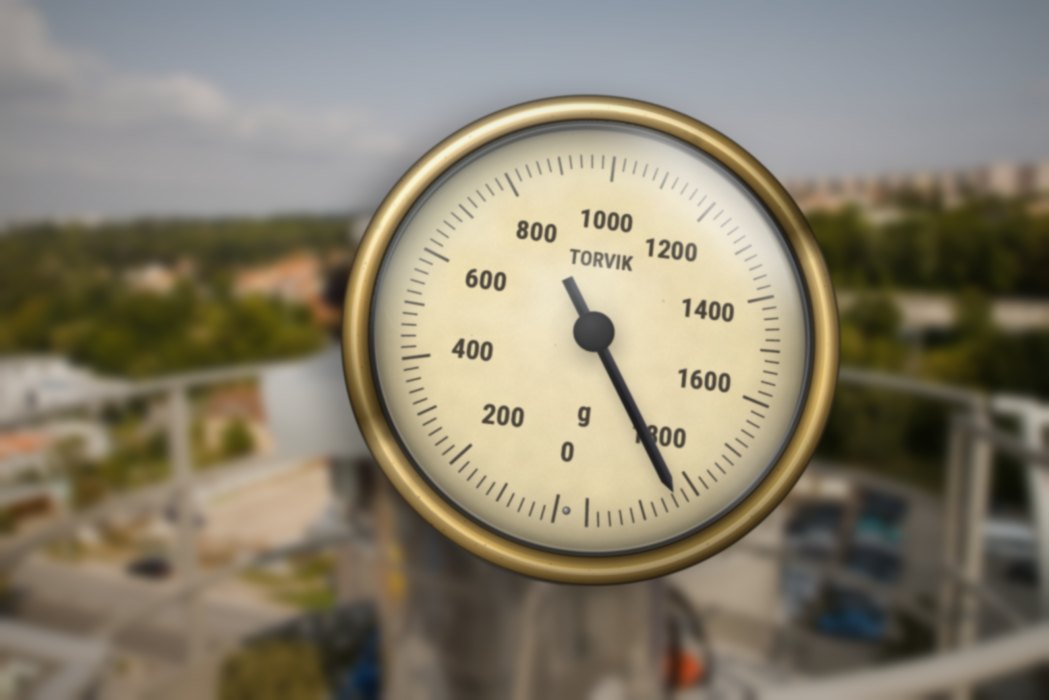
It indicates 1840; g
